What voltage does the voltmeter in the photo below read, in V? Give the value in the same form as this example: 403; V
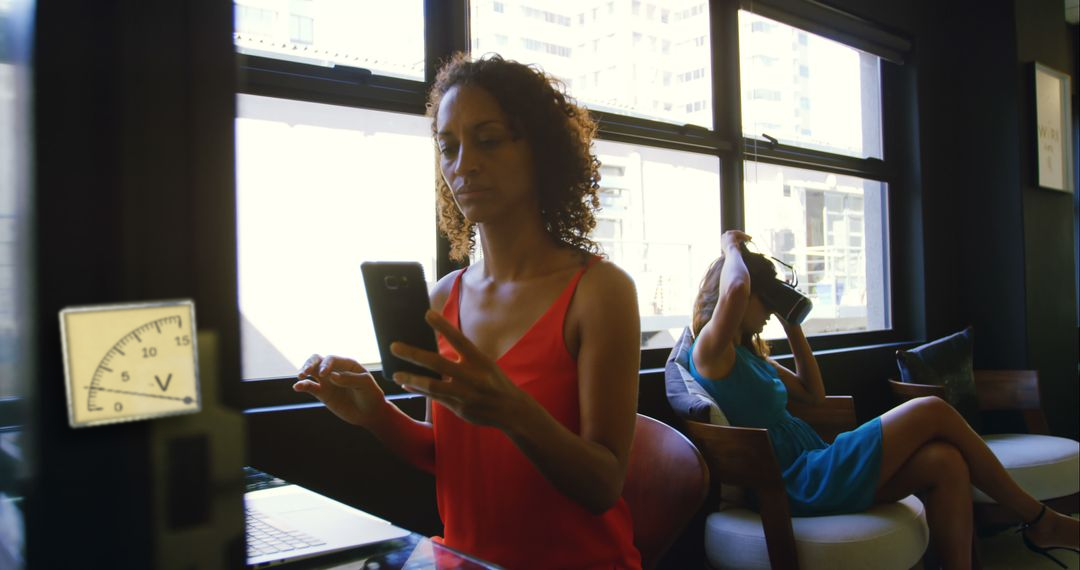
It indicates 2.5; V
